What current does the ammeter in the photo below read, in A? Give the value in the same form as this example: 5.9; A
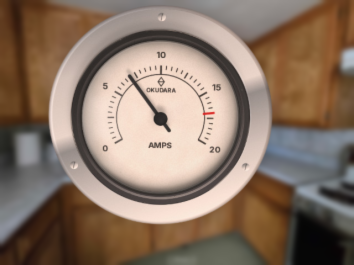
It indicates 7; A
